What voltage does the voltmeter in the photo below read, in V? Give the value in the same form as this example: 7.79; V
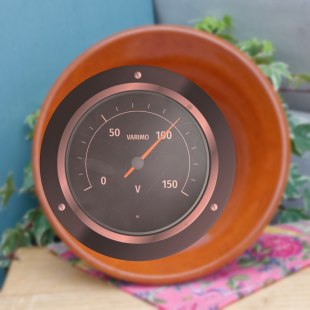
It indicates 100; V
